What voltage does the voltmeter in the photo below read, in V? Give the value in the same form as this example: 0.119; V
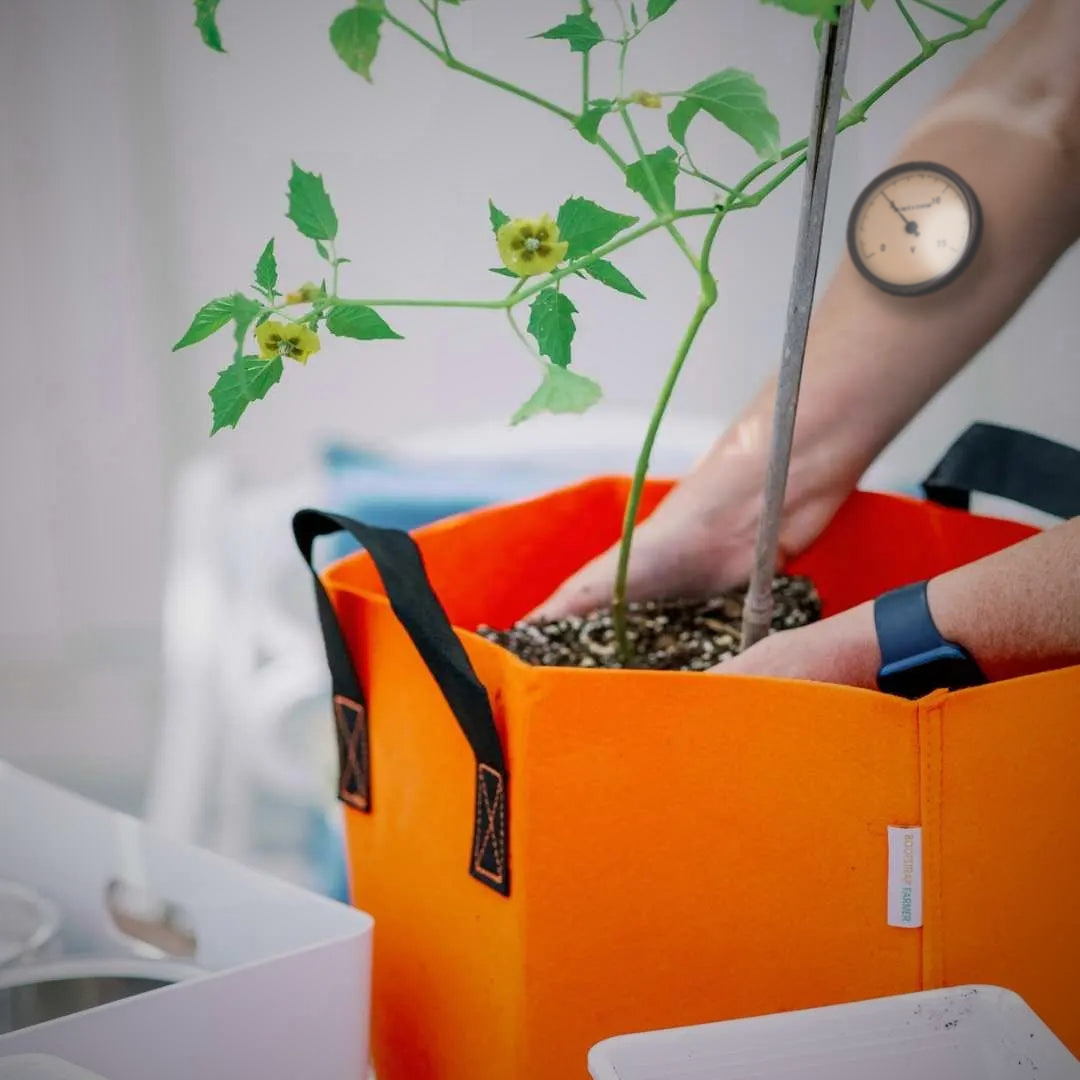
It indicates 5; V
